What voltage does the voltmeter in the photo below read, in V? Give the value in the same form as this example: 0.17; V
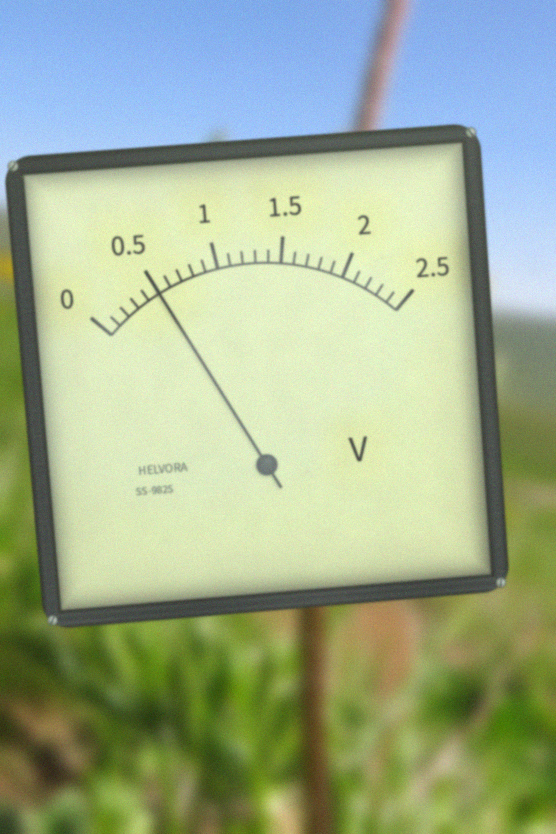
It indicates 0.5; V
